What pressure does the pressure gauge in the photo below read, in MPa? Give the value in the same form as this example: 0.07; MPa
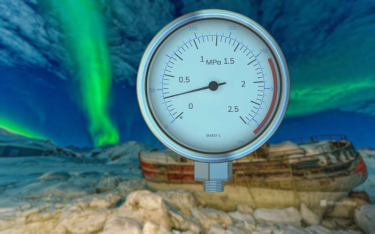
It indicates 0.25; MPa
